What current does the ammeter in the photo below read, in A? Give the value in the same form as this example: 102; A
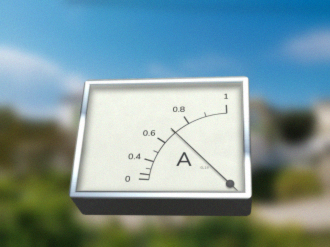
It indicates 0.7; A
